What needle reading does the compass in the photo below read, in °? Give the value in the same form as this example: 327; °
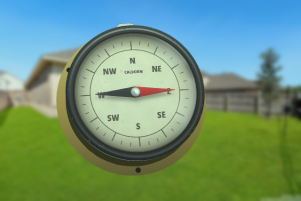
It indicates 90; °
